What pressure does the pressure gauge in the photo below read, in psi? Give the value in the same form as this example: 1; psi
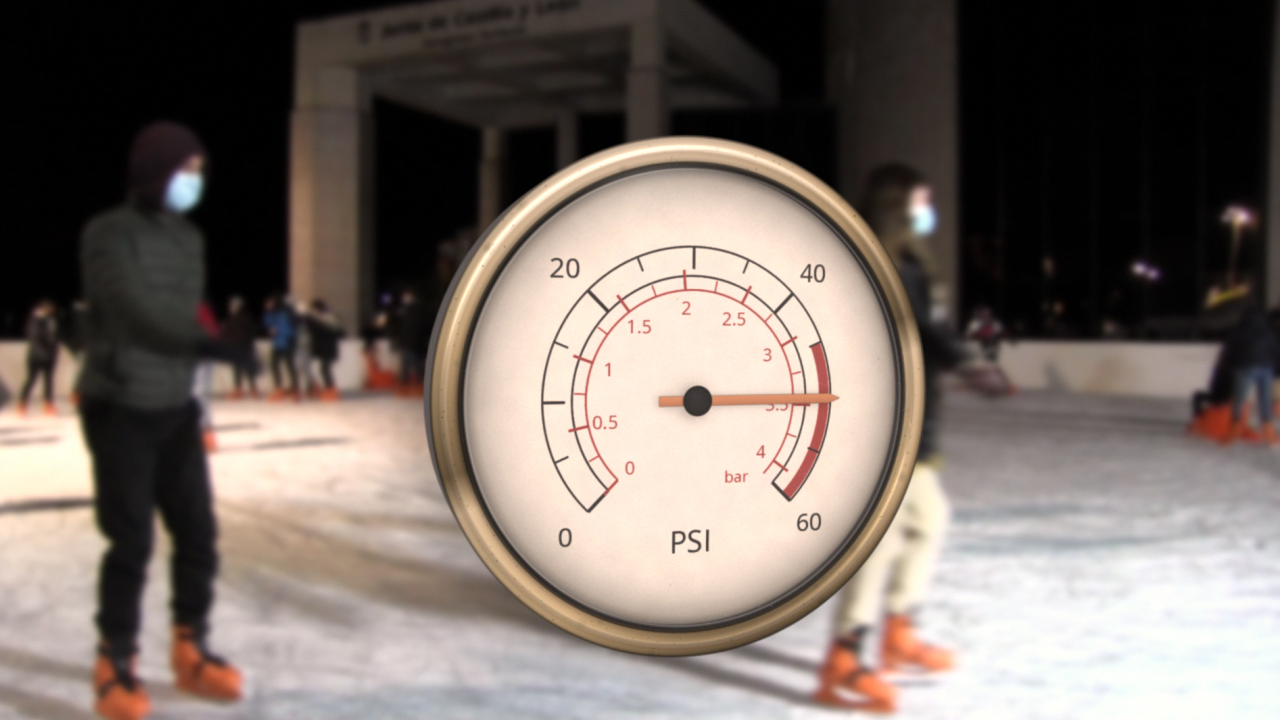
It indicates 50; psi
